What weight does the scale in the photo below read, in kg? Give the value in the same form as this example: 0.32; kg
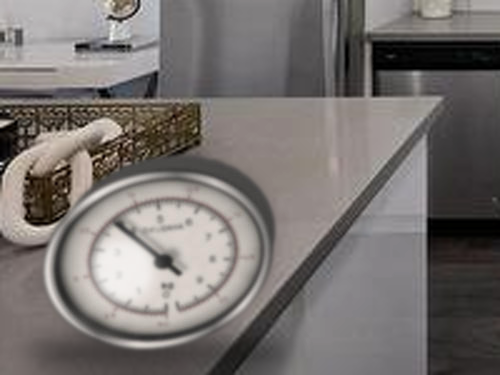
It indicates 4; kg
